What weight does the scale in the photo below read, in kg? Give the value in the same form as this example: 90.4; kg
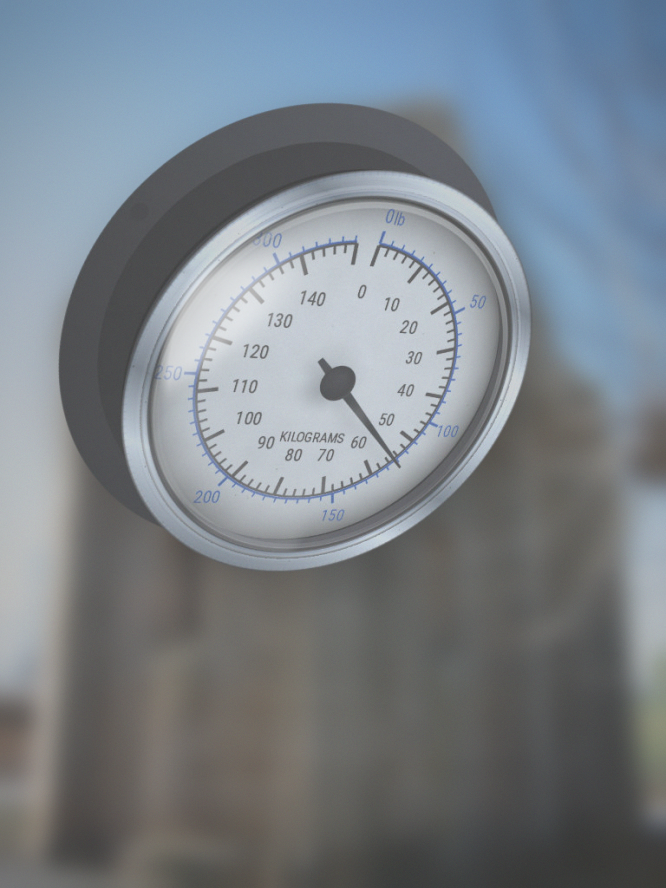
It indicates 55; kg
